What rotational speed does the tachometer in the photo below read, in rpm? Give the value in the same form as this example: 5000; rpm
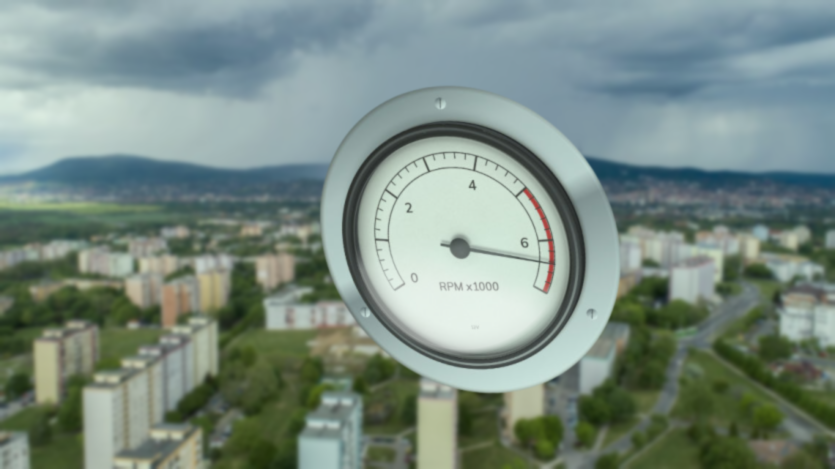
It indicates 6400; rpm
